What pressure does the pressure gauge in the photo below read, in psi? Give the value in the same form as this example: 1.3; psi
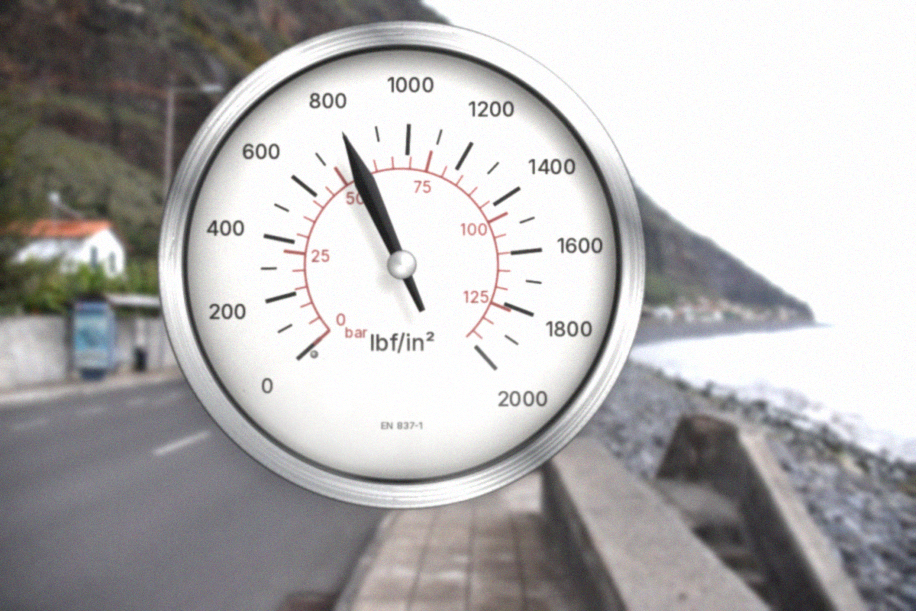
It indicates 800; psi
